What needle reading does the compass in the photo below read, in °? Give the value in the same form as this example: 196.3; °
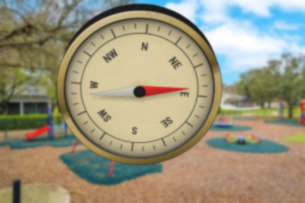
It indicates 80; °
